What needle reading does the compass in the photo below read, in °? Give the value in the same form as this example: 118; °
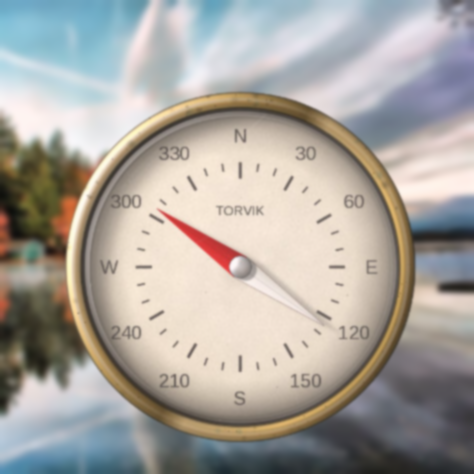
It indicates 305; °
